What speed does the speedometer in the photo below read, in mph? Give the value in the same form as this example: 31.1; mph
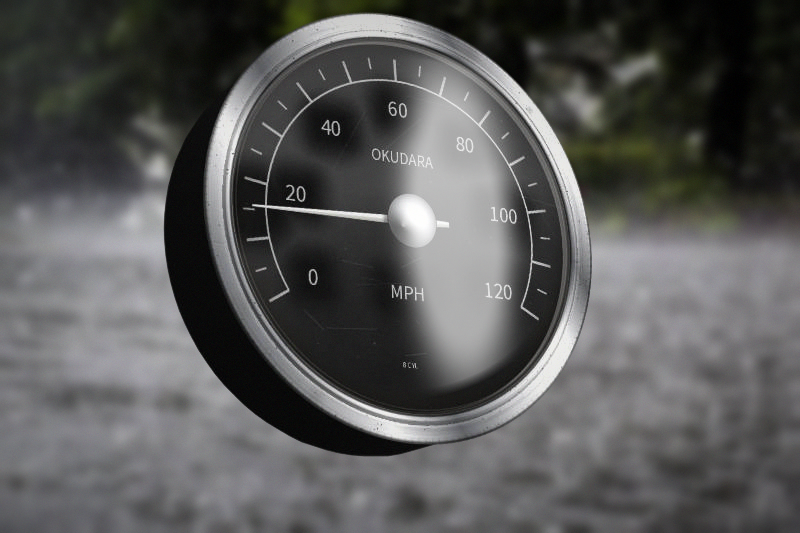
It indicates 15; mph
